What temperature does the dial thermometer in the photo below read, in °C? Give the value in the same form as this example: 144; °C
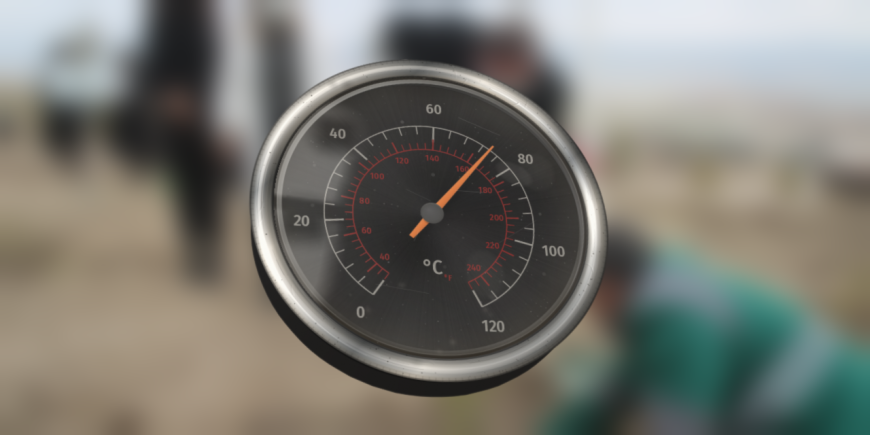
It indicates 74; °C
